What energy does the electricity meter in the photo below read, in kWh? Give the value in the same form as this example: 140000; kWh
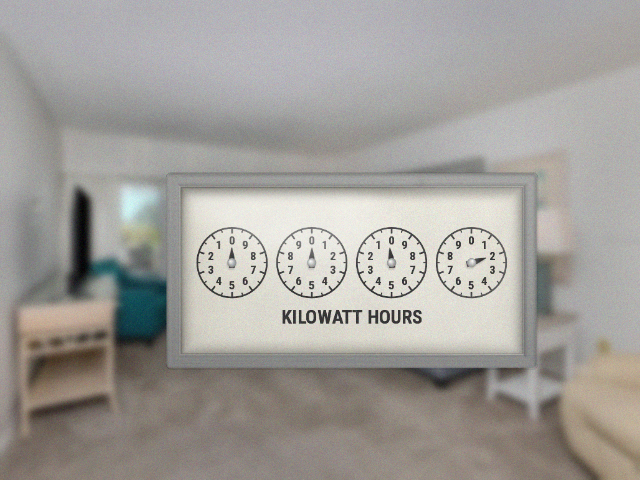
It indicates 2; kWh
